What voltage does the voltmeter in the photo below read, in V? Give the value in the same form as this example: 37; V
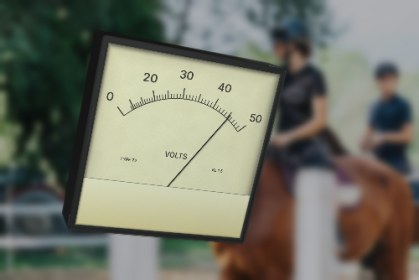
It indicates 45; V
